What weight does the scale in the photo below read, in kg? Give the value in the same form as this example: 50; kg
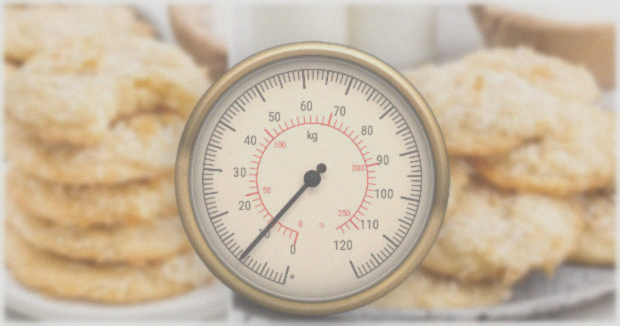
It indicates 10; kg
